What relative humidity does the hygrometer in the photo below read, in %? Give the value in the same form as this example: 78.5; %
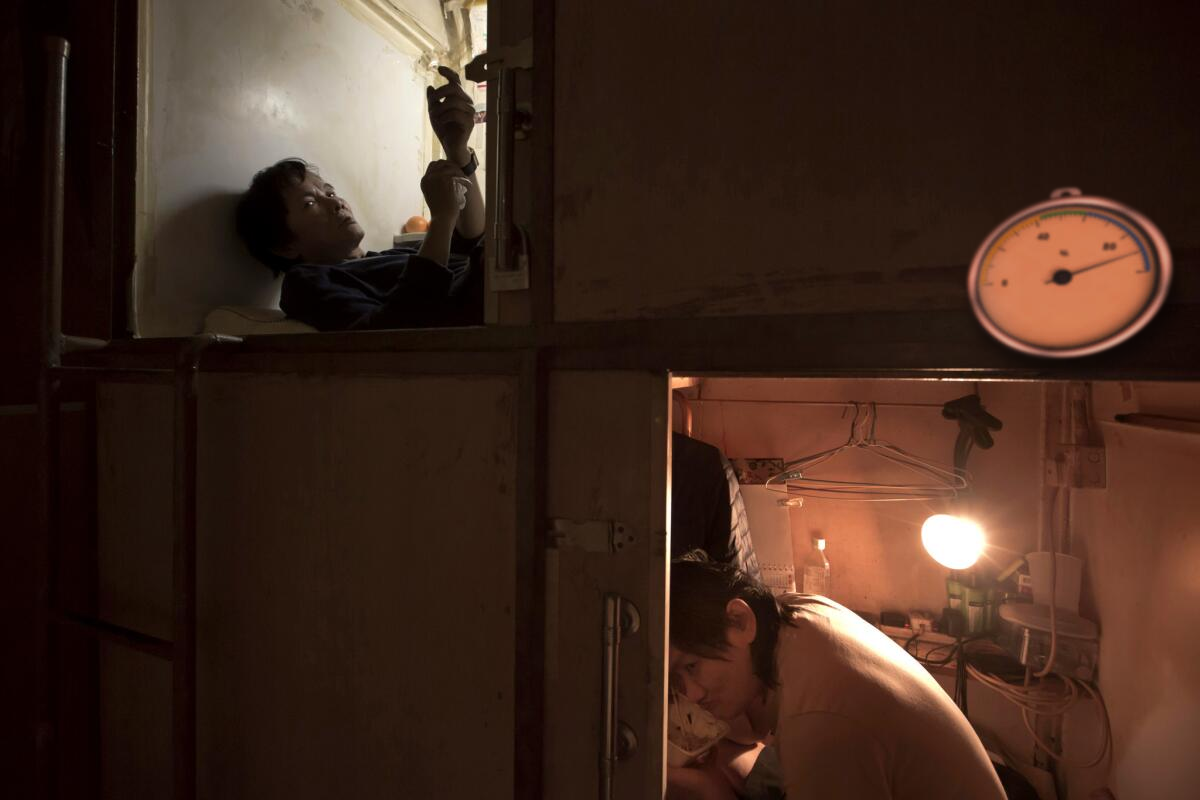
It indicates 90; %
